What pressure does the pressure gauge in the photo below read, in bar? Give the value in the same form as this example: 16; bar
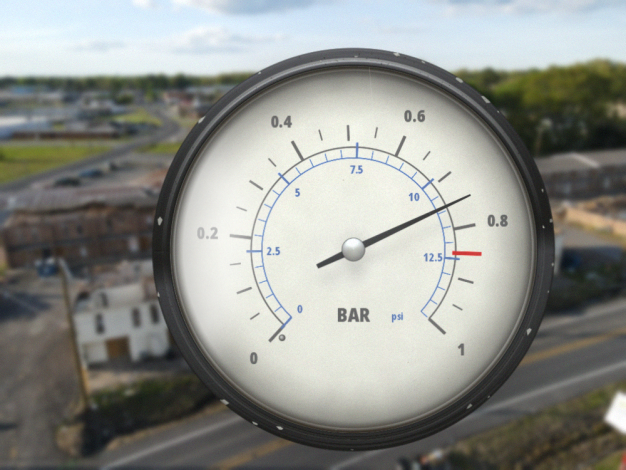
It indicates 0.75; bar
